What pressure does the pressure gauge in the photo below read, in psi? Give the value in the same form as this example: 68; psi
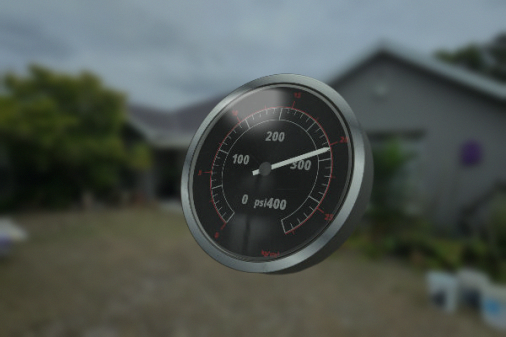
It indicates 290; psi
